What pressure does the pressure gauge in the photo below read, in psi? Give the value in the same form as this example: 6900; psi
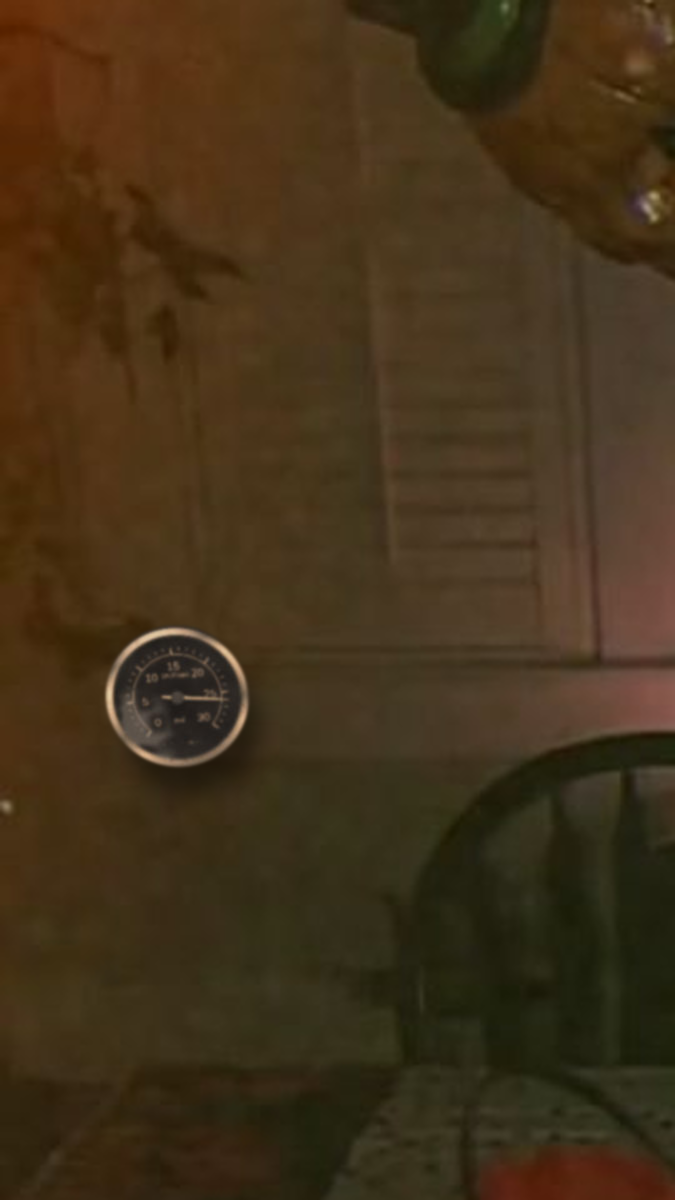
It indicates 26; psi
